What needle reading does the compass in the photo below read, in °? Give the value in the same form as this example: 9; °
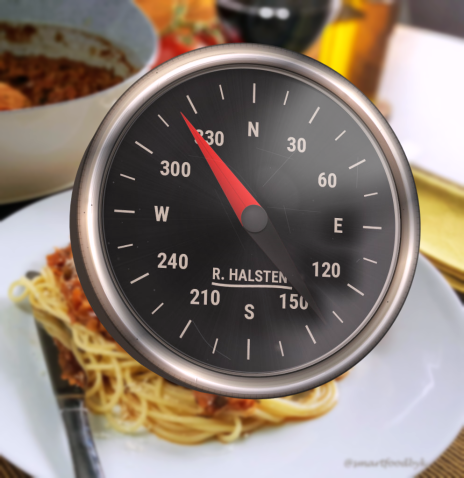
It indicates 322.5; °
